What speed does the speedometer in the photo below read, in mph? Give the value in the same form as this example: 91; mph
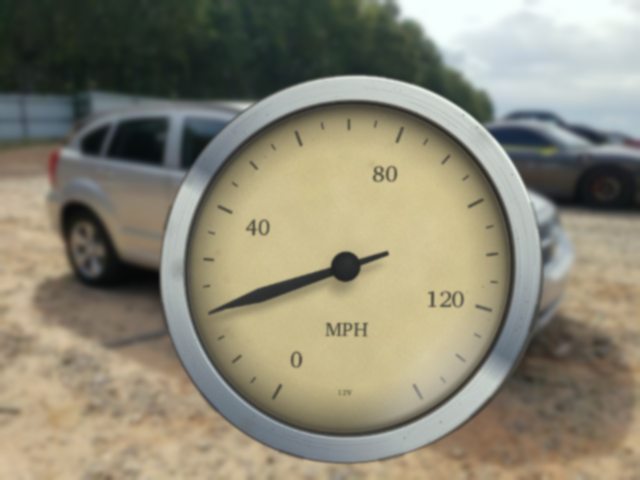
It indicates 20; mph
